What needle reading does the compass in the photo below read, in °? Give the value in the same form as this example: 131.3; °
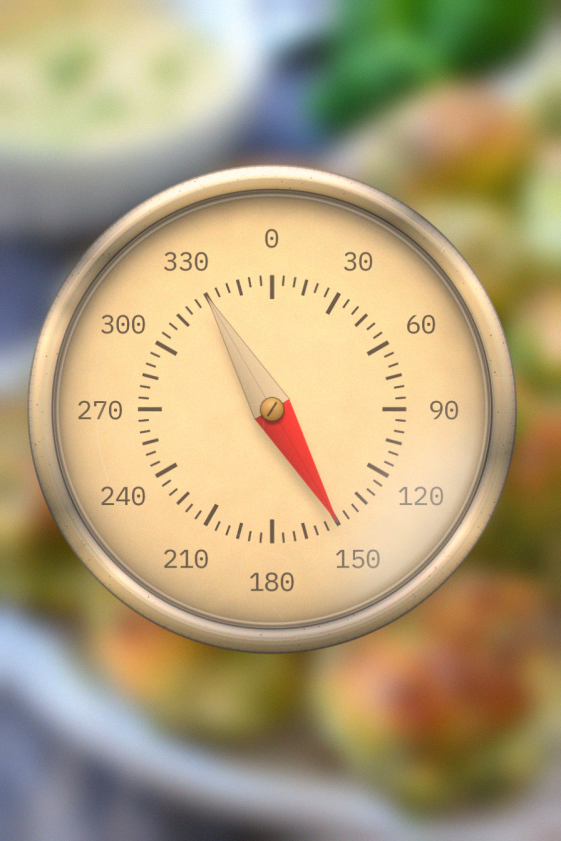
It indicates 150; °
